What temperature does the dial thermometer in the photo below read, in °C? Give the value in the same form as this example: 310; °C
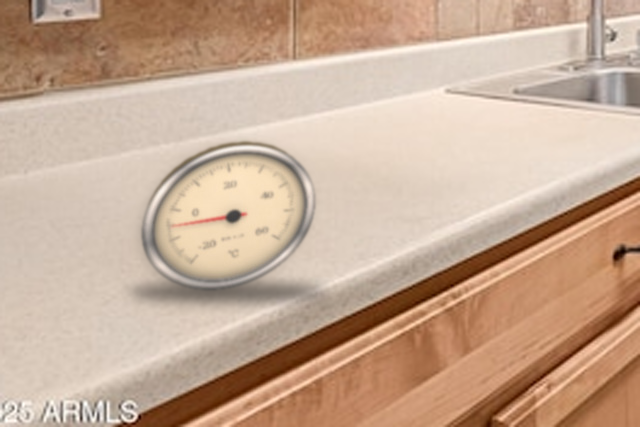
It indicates -5; °C
